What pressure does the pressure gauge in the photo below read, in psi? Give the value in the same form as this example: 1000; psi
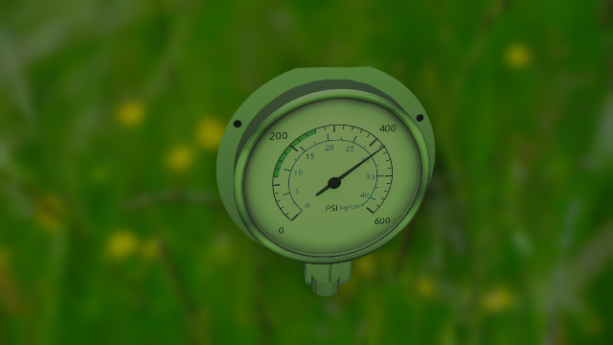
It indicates 420; psi
